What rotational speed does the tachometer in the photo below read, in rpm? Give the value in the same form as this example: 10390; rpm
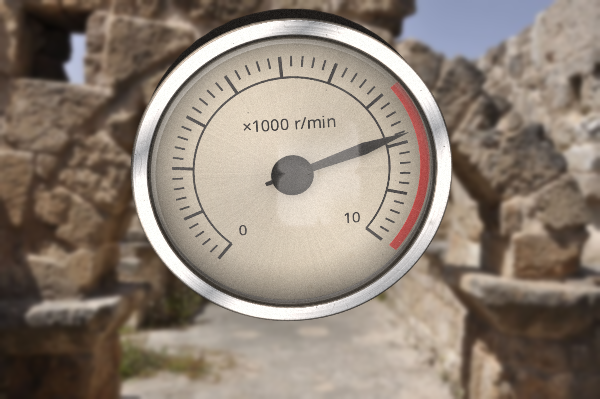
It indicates 7800; rpm
